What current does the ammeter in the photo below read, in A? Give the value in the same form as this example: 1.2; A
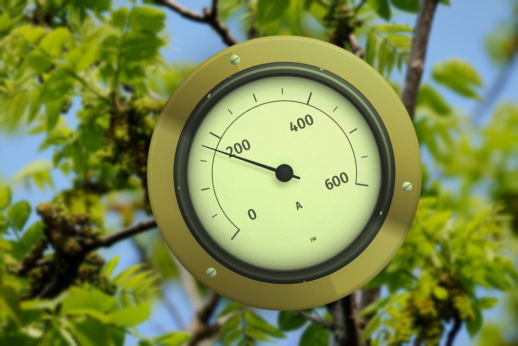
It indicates 175; A
